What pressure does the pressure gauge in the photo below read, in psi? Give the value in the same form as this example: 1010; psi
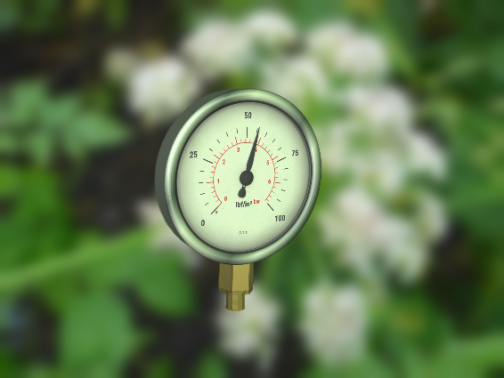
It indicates 55; psi
